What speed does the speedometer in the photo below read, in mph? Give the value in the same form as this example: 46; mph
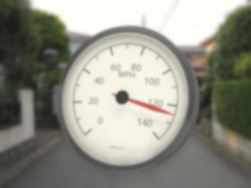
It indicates 125; mph
